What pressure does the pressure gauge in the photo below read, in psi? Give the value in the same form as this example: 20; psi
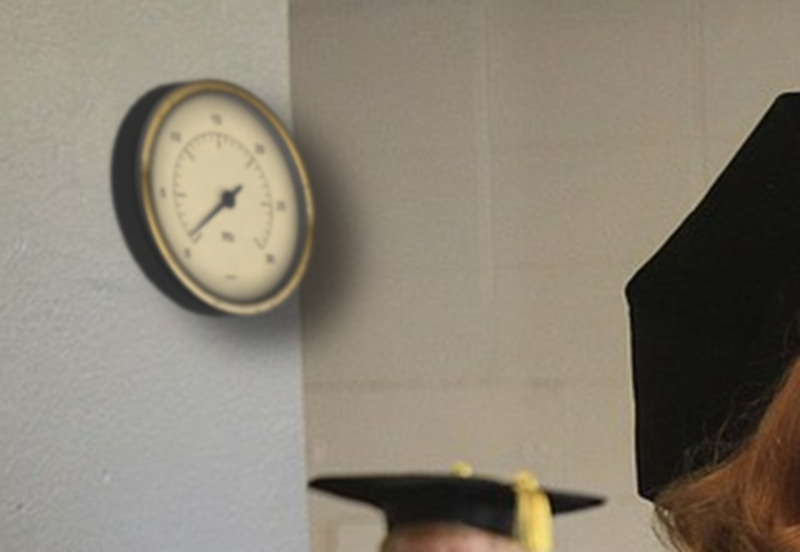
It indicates 1; psi
